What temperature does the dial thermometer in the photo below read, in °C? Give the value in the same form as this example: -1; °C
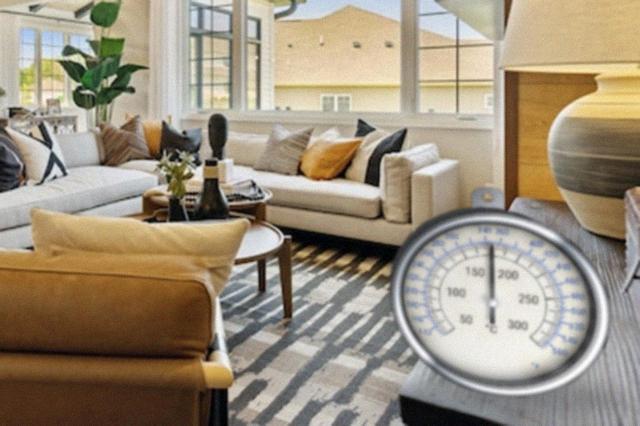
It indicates 175; °C
